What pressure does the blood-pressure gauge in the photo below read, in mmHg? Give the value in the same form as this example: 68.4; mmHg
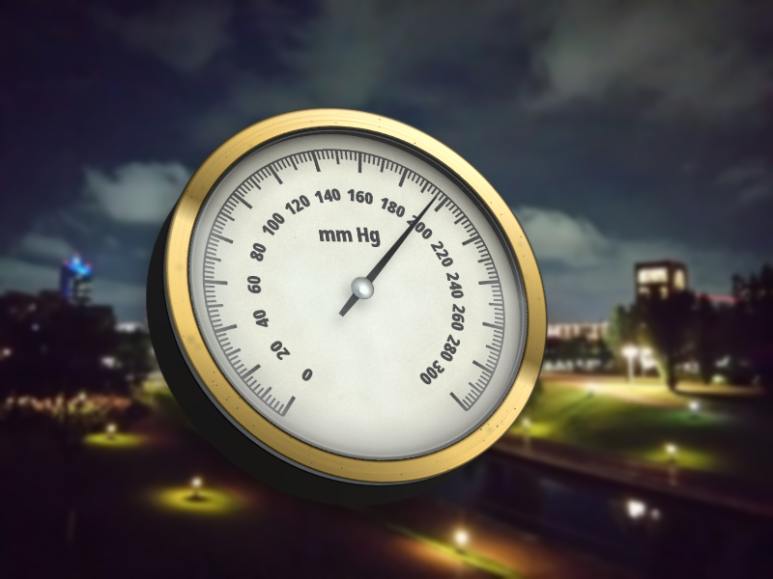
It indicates 196; mmHg
